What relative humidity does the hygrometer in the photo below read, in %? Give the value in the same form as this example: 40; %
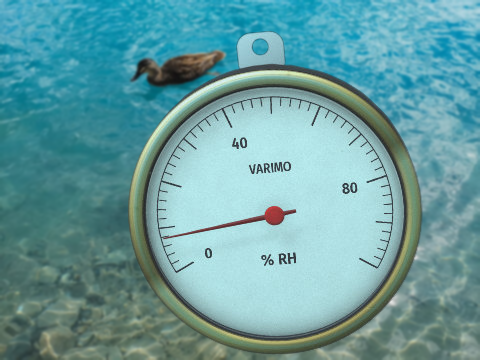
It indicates 8; %
